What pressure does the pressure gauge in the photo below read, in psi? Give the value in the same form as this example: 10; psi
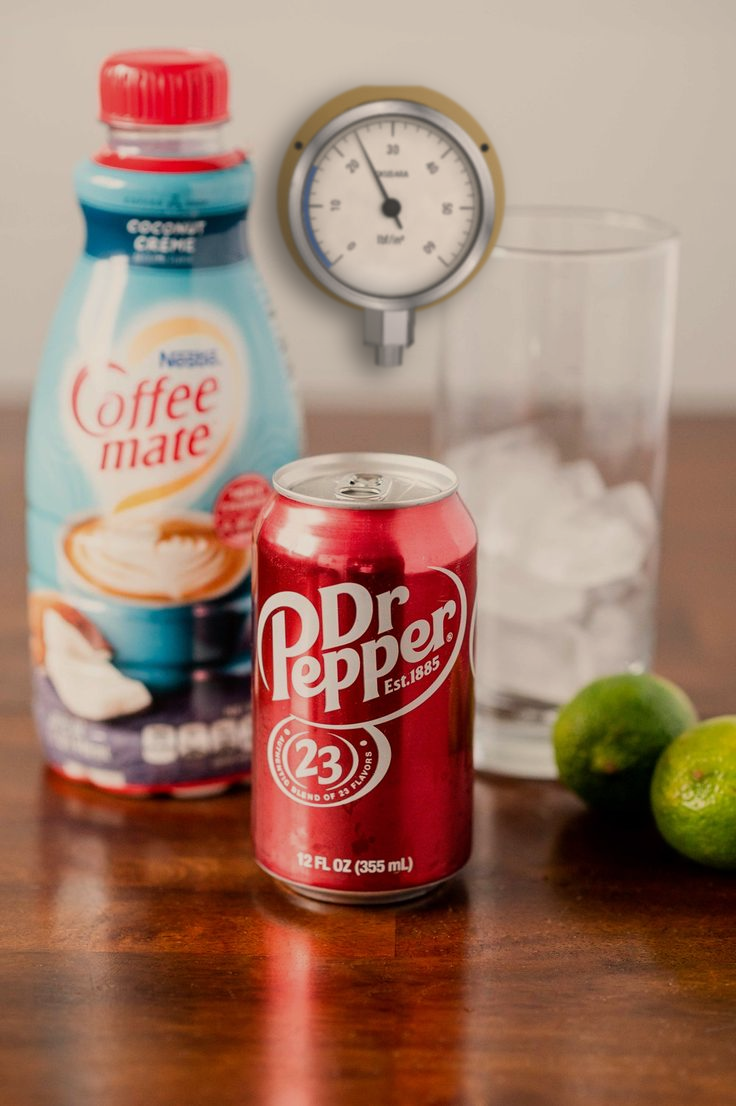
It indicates 24; psi
